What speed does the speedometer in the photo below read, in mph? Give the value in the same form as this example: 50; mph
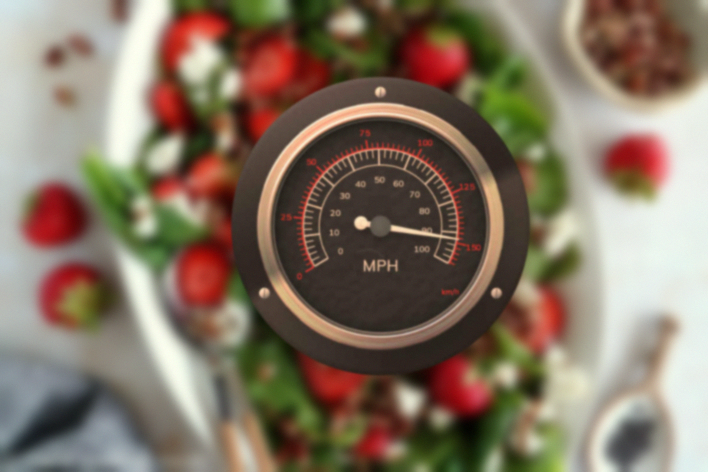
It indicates 92; mph
